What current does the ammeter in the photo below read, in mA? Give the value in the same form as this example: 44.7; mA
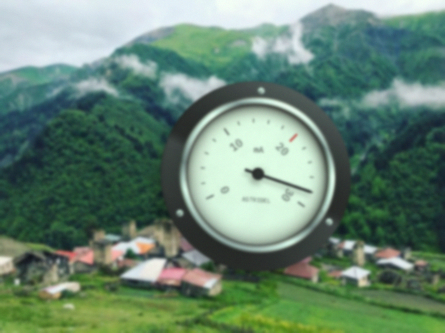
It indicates 28; mA
